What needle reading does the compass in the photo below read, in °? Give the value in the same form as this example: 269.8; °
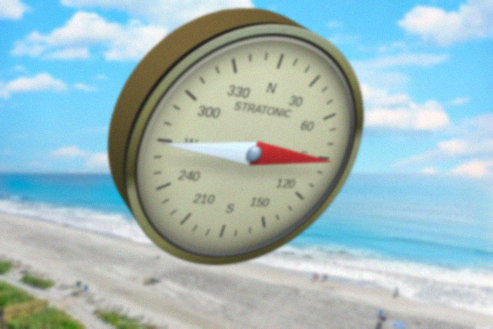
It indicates 90; °
